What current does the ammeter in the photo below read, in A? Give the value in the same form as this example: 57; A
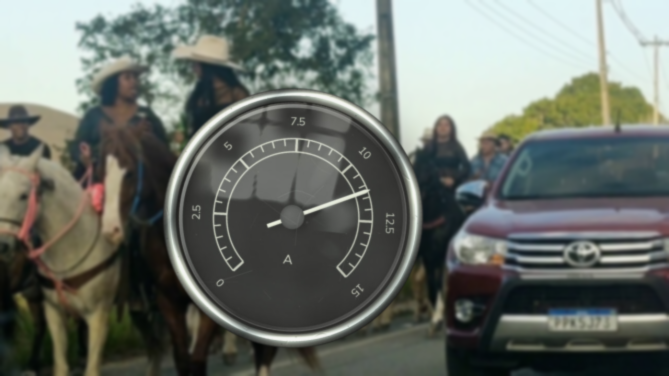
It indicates 11.25; A
